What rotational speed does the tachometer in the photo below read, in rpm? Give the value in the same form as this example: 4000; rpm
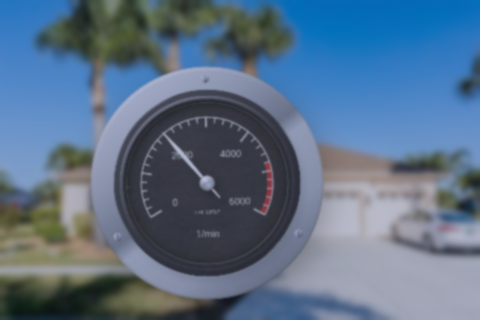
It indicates 2000; rpm
